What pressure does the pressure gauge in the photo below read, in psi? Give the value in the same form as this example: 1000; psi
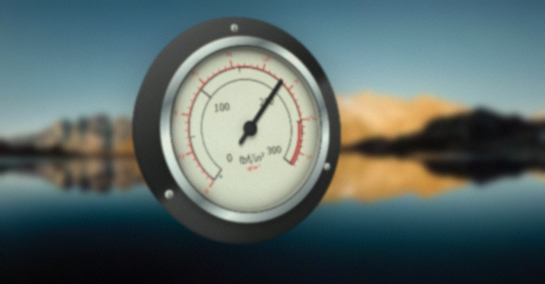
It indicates 200; psi
